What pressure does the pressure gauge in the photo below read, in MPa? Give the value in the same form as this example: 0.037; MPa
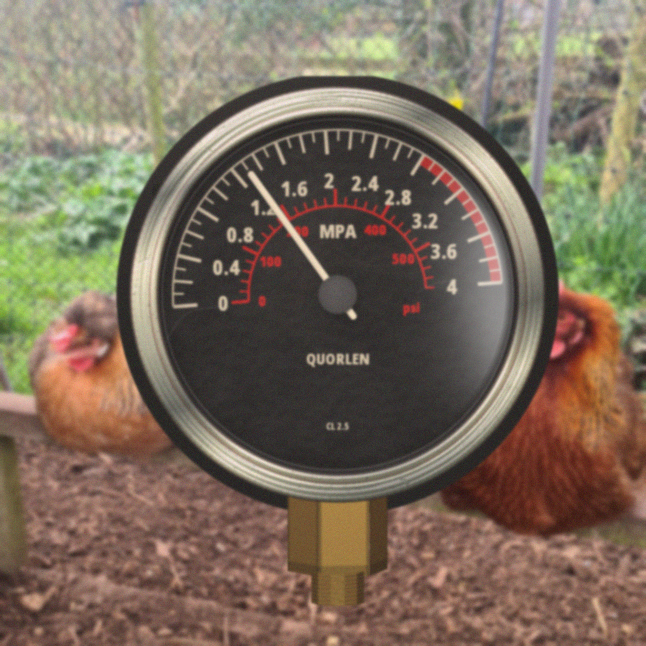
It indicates 1.3; MPa
